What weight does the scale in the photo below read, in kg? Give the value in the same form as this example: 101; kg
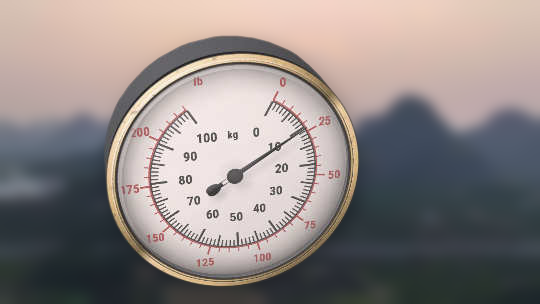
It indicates 10; kg
